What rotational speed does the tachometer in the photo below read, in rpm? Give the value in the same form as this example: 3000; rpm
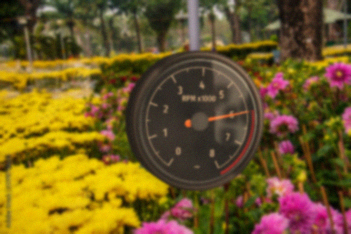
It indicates 6000; rpm
